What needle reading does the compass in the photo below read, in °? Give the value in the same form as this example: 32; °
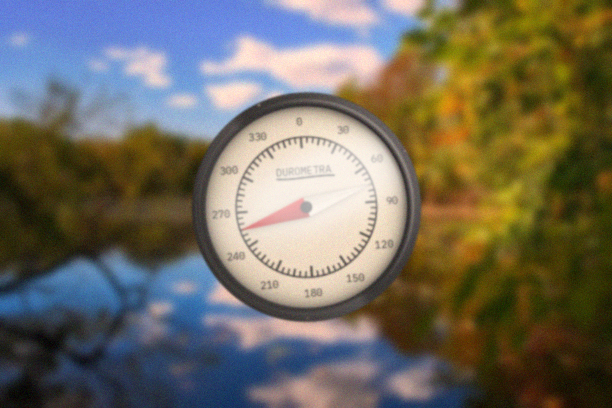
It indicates 255; °
